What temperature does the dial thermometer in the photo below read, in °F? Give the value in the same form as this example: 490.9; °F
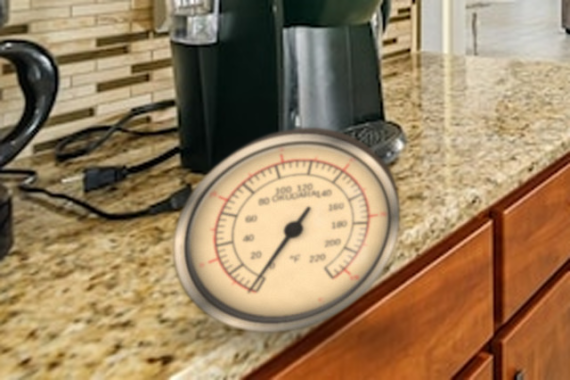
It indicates 4; °F
